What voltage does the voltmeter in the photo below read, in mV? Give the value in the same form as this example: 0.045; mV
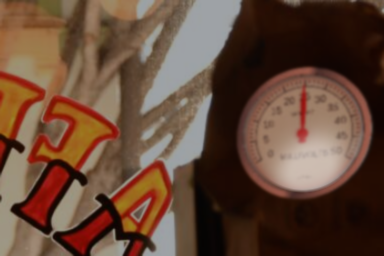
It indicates 25; mV
